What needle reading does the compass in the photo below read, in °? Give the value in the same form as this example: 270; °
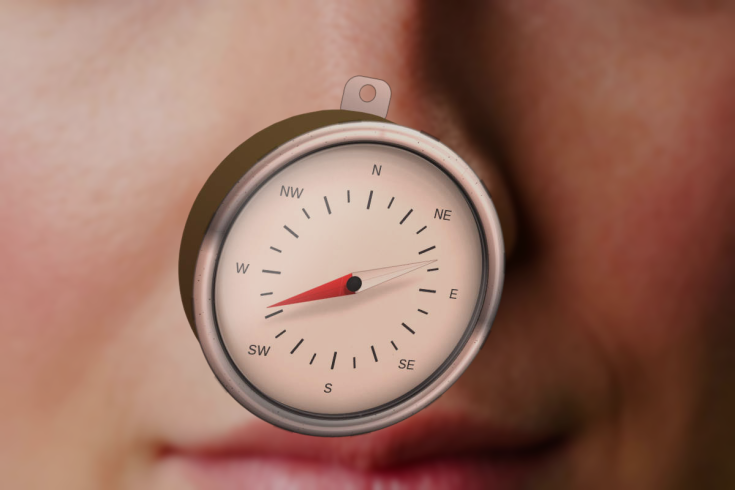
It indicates 247.5; °
